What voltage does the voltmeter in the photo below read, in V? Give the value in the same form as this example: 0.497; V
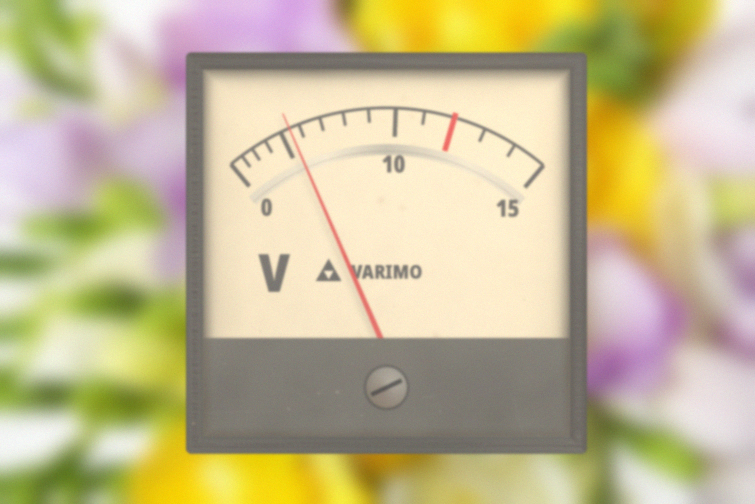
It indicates 5.5; V
